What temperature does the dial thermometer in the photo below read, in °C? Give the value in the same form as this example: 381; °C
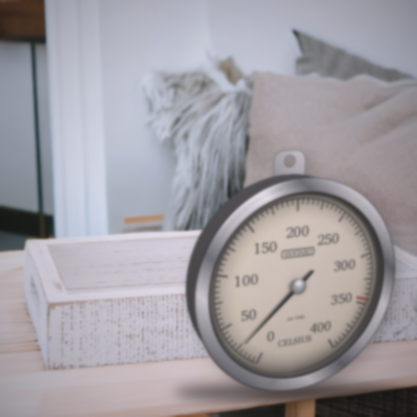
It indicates 25; °C
